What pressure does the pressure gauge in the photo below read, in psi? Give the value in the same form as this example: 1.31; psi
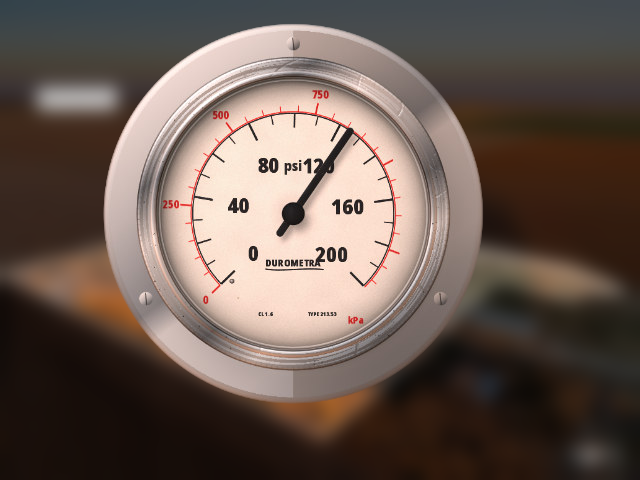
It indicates 125; psi
